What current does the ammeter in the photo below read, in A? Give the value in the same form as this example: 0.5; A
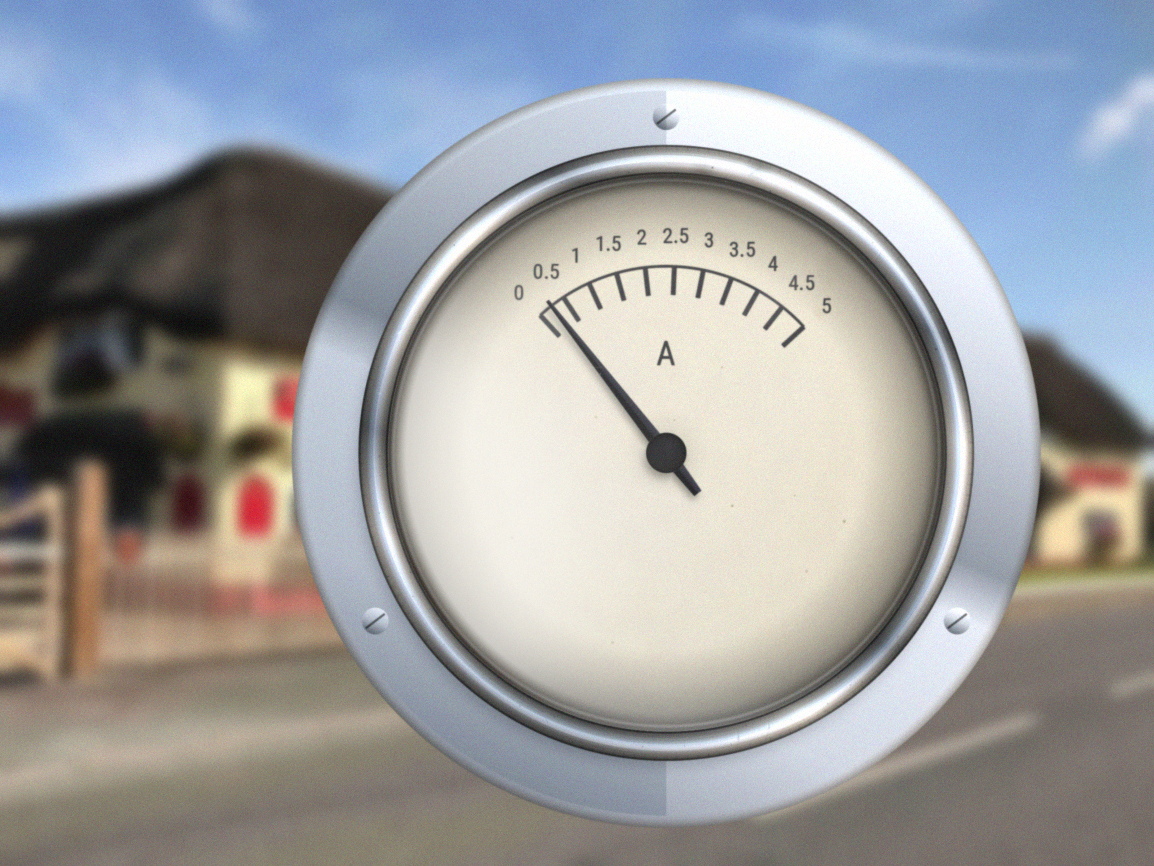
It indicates 0.25; A
